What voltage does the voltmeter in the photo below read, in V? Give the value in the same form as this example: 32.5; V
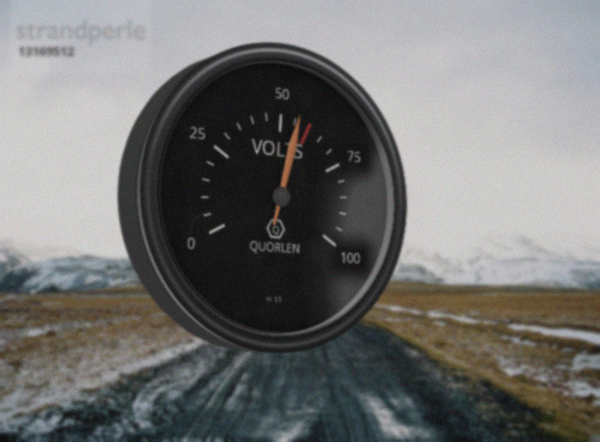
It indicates 55; V
